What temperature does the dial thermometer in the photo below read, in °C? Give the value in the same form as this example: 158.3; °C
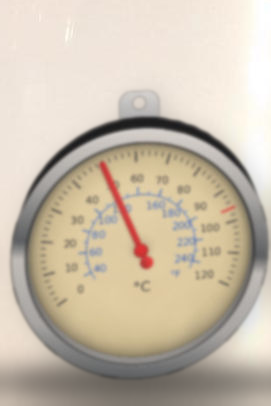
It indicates 50; °C
